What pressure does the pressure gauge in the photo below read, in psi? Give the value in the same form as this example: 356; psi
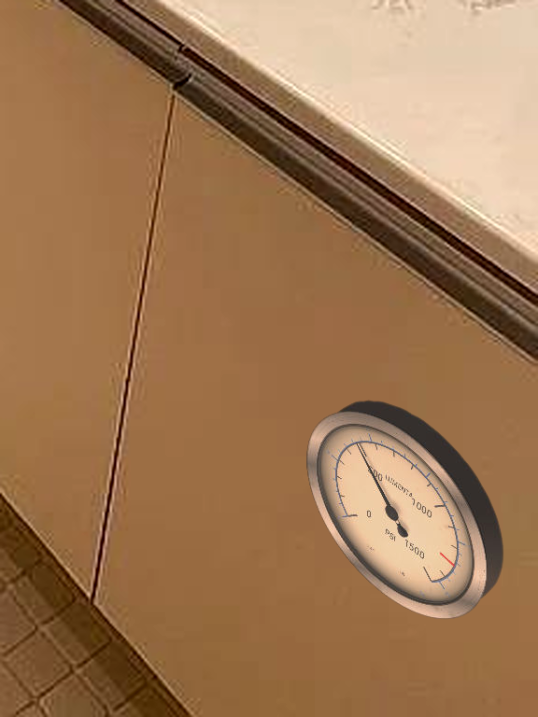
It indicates 500; psi
